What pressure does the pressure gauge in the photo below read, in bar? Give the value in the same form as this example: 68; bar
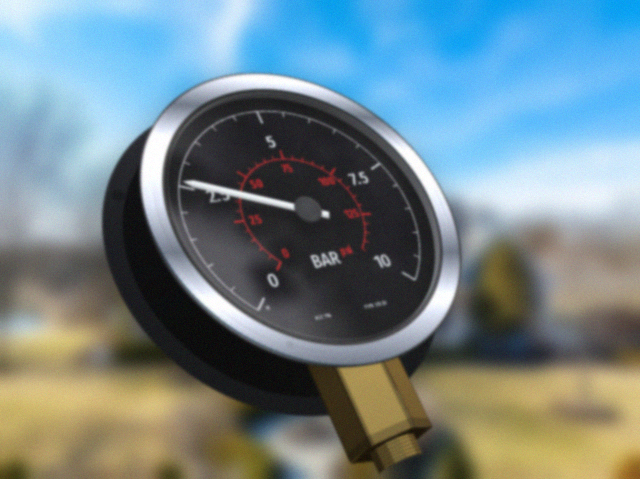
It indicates 2.5; bar
